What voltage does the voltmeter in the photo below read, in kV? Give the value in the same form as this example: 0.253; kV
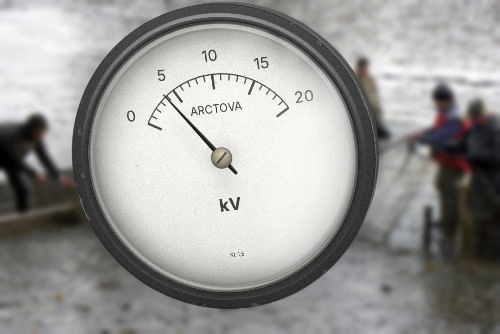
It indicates 4; kV
